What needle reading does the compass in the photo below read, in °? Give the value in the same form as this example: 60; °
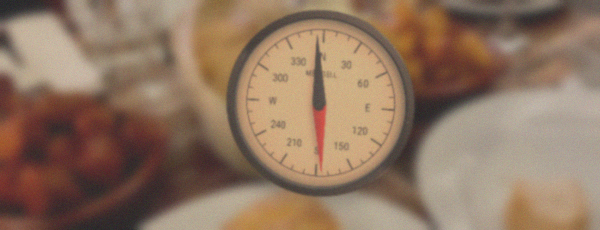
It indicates 175; °
